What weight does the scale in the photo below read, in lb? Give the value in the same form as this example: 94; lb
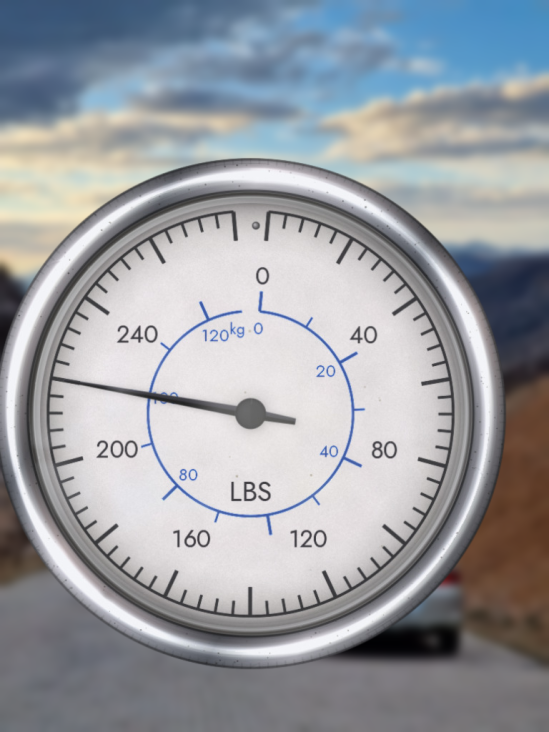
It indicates 220; lb
